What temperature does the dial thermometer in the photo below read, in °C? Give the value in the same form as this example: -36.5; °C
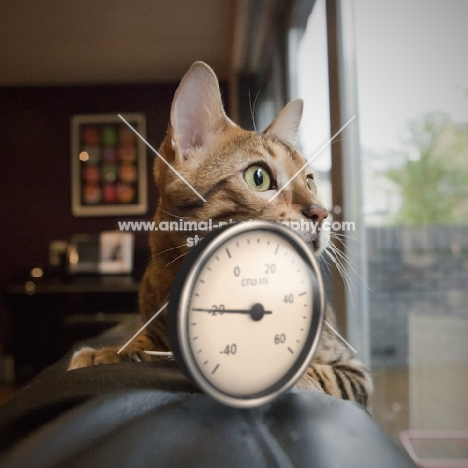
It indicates -20; °C
